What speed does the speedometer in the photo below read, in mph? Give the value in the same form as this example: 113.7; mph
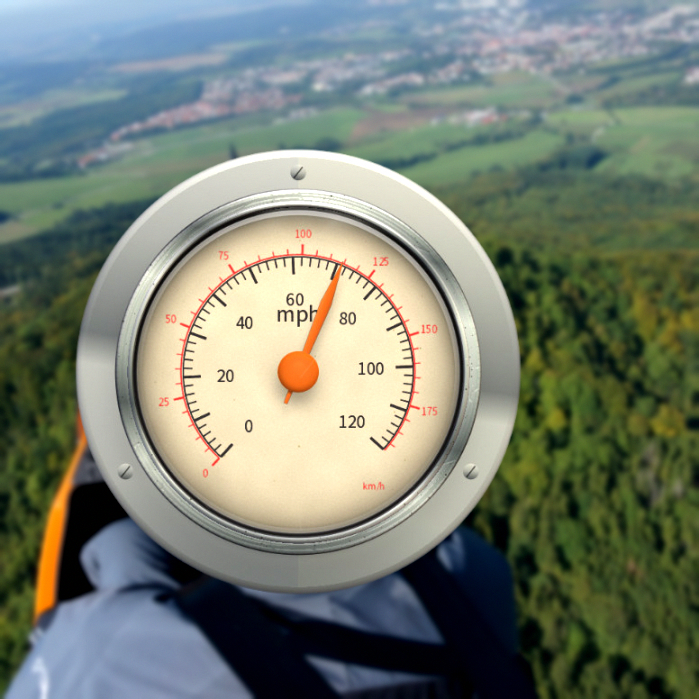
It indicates 71; mph
